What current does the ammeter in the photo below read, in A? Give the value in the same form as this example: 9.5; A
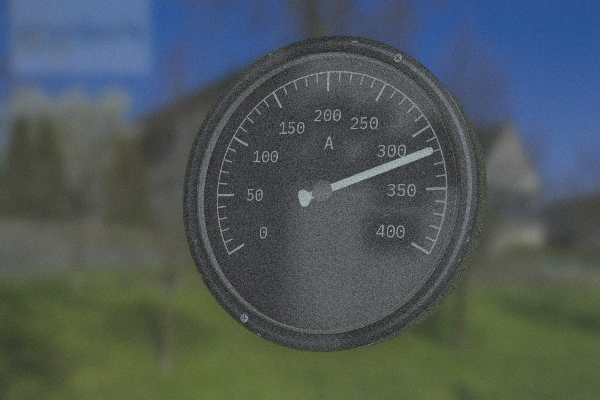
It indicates 320; A
